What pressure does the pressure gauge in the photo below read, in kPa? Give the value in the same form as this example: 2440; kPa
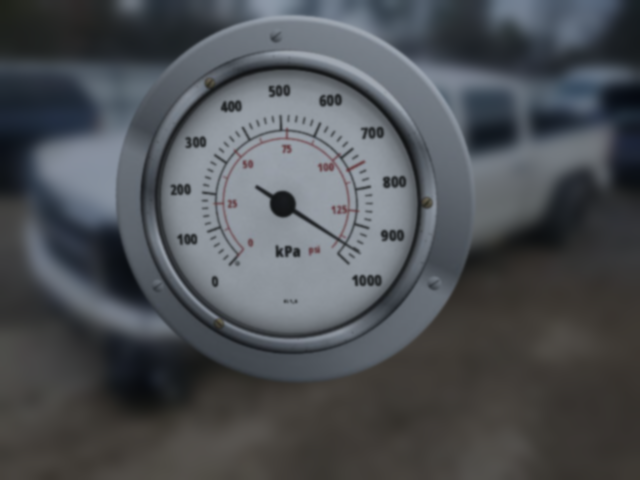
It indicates 960; kPa
